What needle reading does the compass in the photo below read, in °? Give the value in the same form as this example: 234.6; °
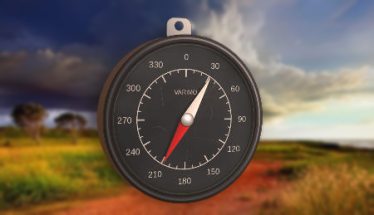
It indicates 210; °
